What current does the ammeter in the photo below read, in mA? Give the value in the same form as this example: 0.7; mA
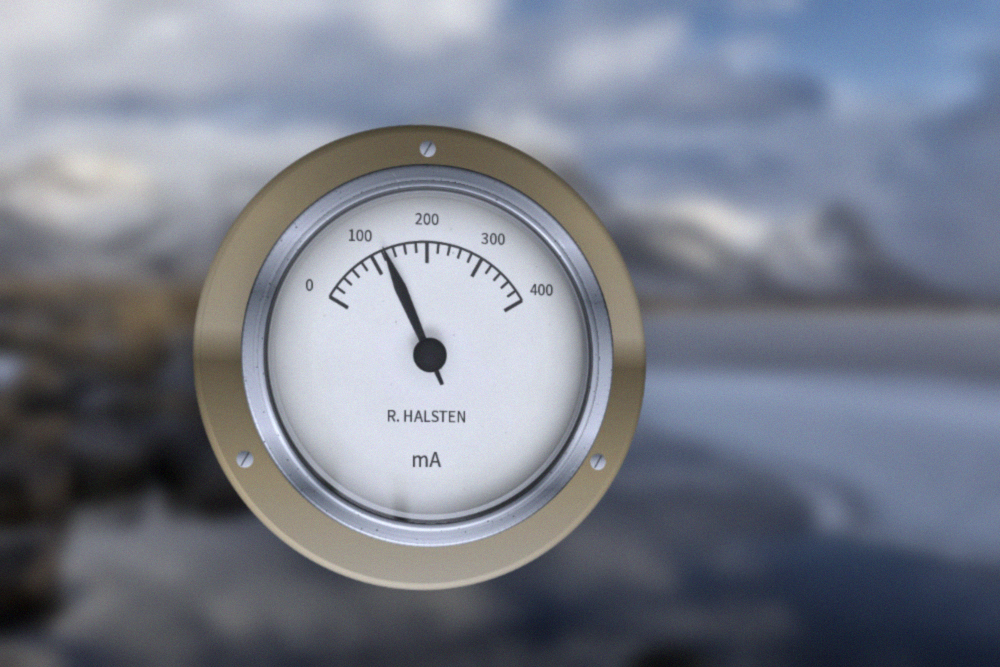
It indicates 120; mA
